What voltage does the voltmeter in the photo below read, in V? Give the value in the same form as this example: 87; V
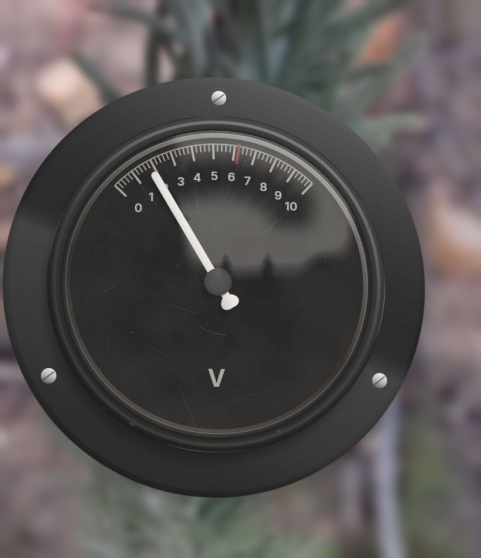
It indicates 1.8; V
